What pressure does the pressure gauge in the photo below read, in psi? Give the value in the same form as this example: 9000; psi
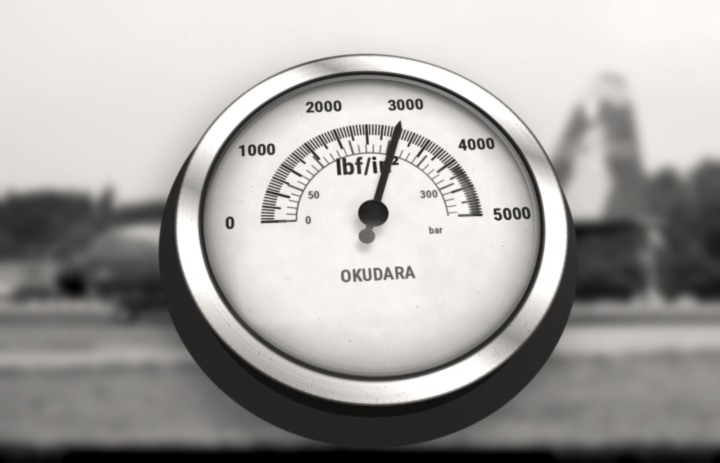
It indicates 3000; psi
